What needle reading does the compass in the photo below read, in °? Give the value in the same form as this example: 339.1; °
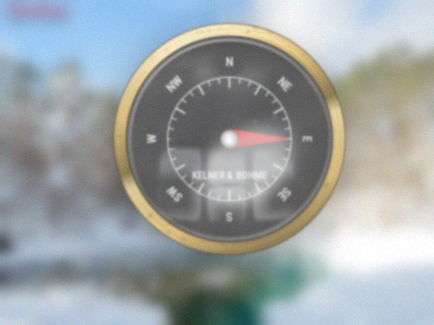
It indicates 90; °
